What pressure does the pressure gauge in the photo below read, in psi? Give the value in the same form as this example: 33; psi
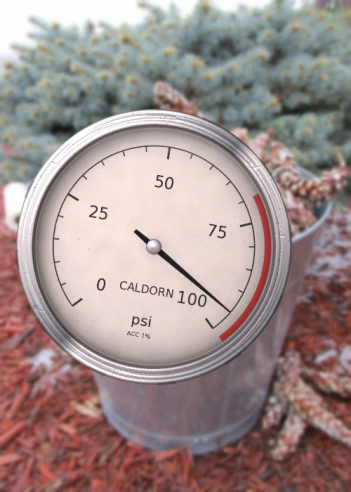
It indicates 95; psi
